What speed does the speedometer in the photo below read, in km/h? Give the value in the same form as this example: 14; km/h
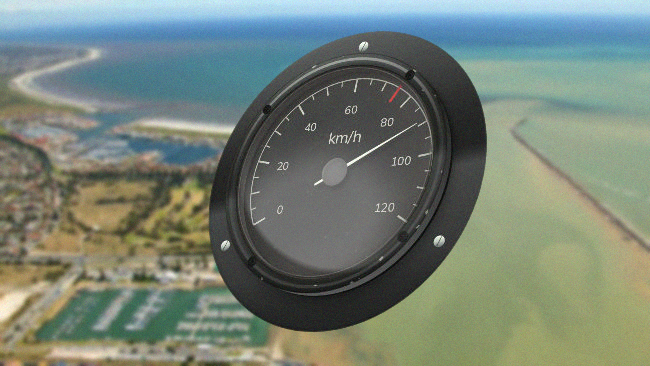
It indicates 90; km/h
